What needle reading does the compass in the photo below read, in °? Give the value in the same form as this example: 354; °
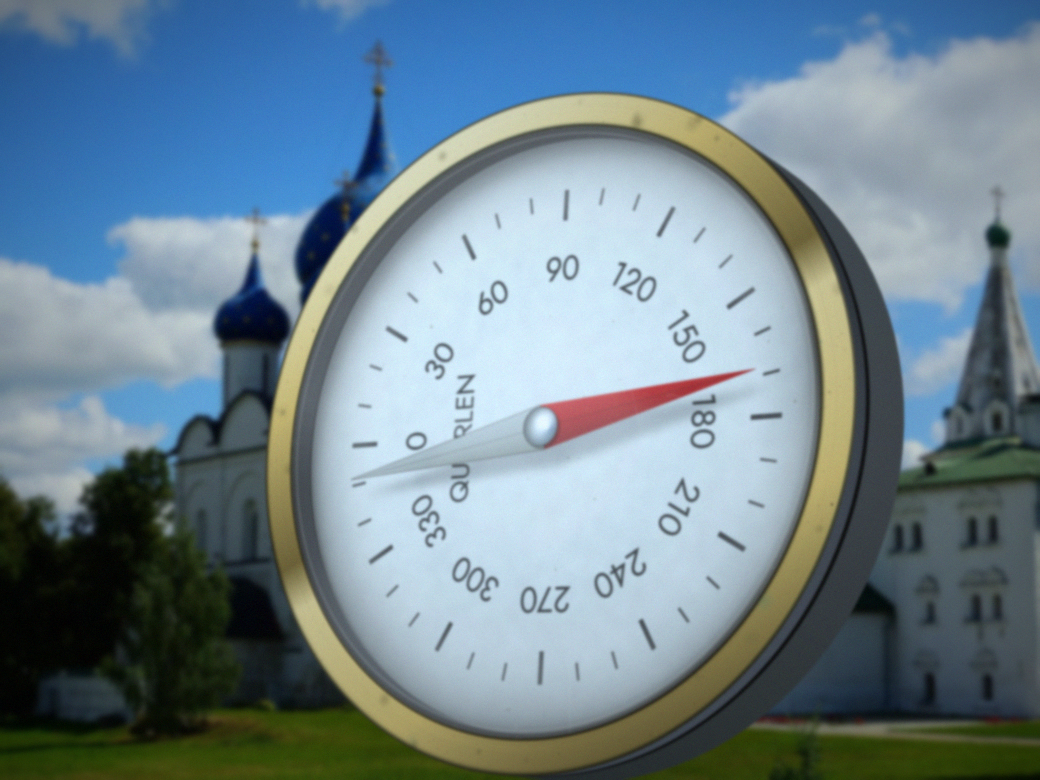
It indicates 170; °
